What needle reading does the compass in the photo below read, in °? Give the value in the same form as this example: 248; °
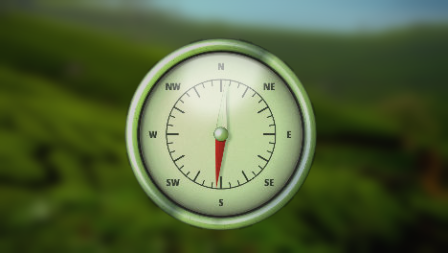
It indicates 185; °
